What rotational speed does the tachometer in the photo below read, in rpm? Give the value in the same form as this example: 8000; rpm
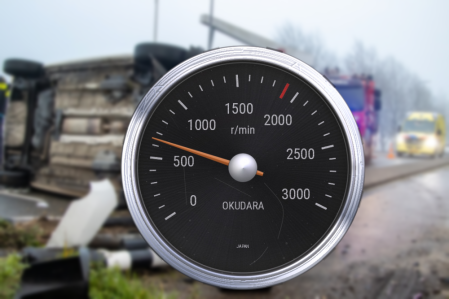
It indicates 650; rpm
